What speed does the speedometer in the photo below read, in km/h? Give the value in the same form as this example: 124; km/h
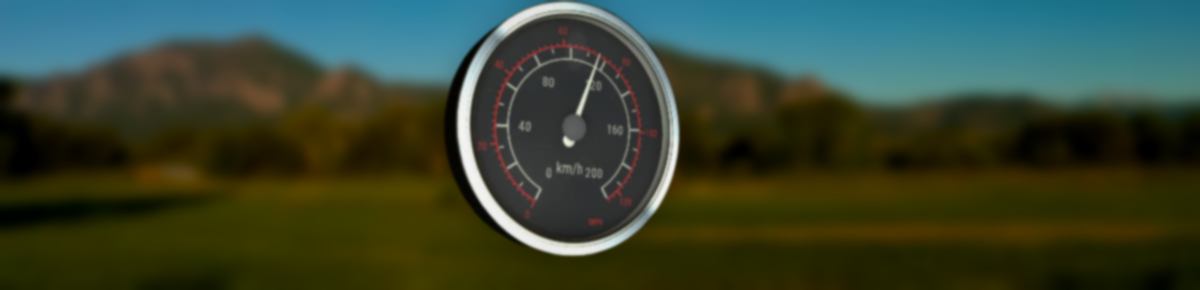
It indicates 115; km/h
